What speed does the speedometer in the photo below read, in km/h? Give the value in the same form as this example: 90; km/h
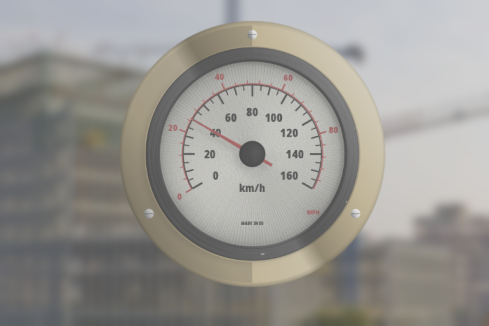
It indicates 40; km/h
